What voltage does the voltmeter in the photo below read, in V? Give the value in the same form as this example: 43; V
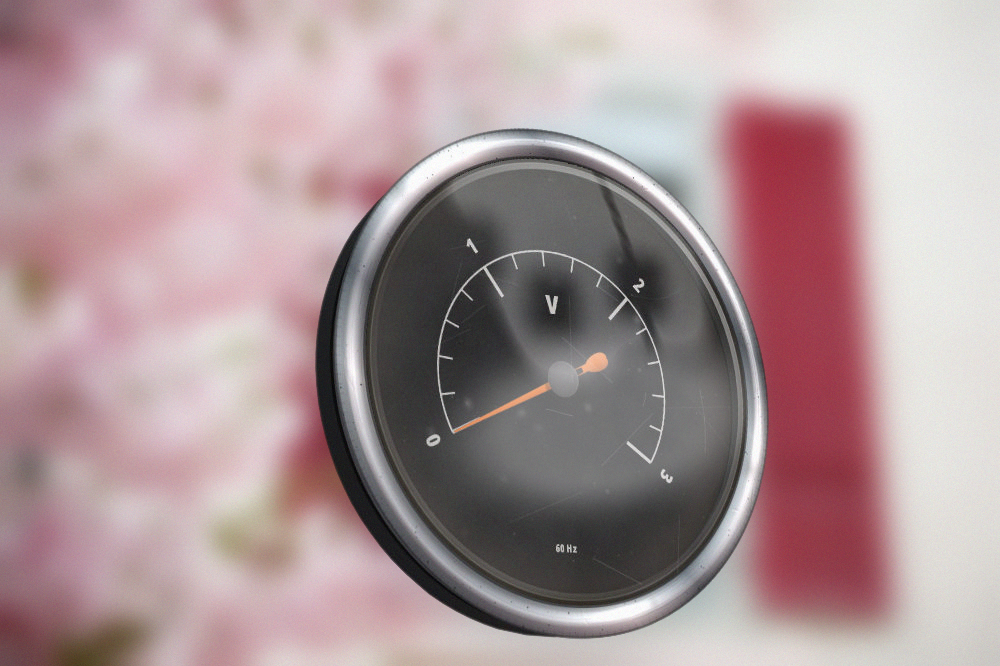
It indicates 0; V
